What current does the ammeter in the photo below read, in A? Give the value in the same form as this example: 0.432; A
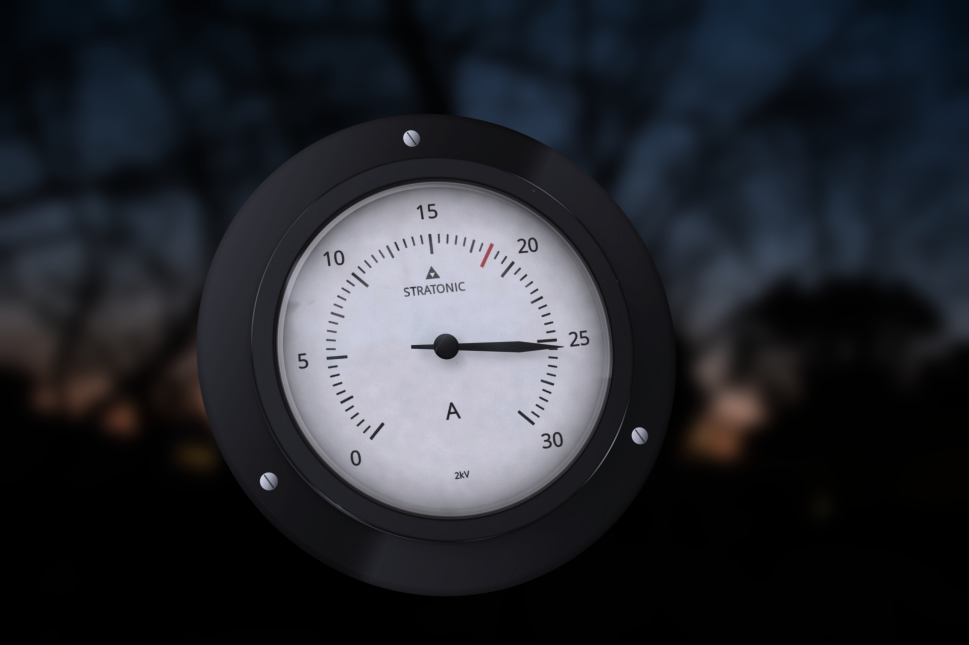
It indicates 25.5; A
